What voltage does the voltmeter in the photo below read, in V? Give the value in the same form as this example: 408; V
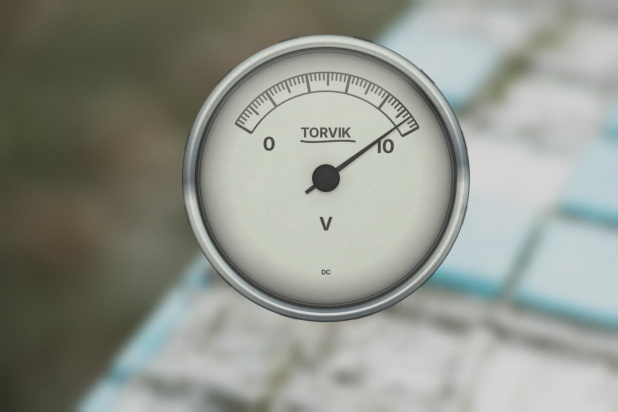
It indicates 9.4; V
